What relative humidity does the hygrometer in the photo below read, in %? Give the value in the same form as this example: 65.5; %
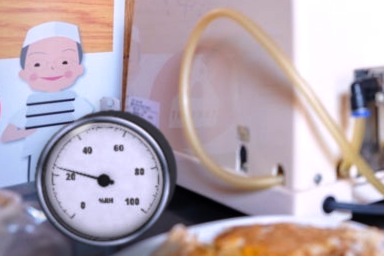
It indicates 24; %
